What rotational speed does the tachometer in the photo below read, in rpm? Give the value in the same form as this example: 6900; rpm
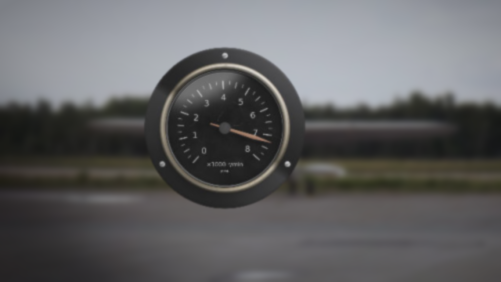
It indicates 7250; rpm
